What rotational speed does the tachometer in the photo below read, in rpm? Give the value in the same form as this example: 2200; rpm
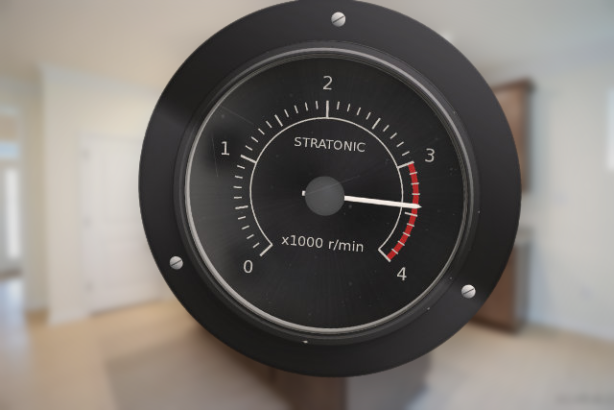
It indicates 3400; rpm
